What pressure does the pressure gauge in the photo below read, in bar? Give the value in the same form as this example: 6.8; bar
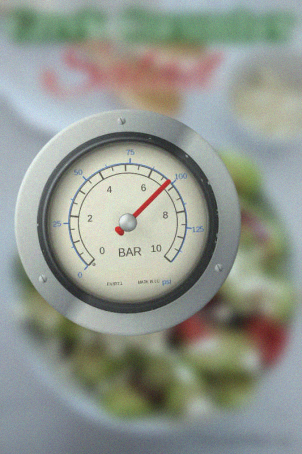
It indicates 6.75; bar
